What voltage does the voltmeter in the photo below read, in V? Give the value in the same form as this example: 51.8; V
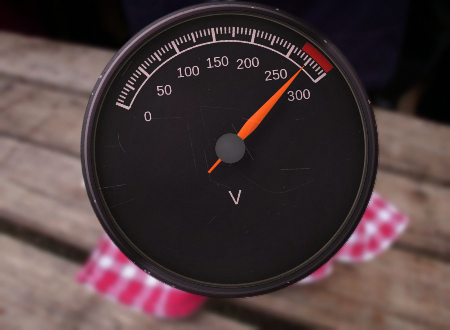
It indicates 275; V
